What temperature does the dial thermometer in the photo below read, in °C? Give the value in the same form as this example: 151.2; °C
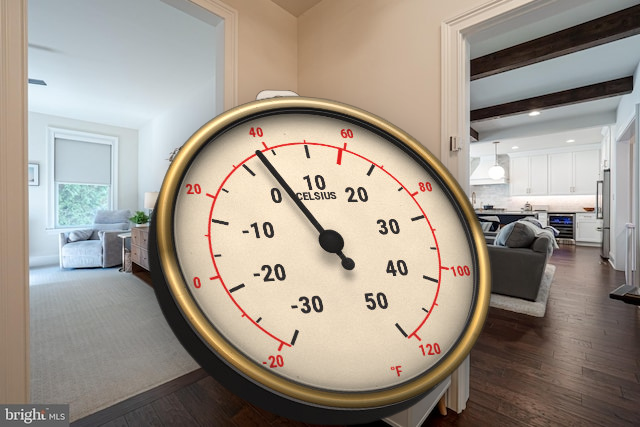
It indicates 2.5; °C
